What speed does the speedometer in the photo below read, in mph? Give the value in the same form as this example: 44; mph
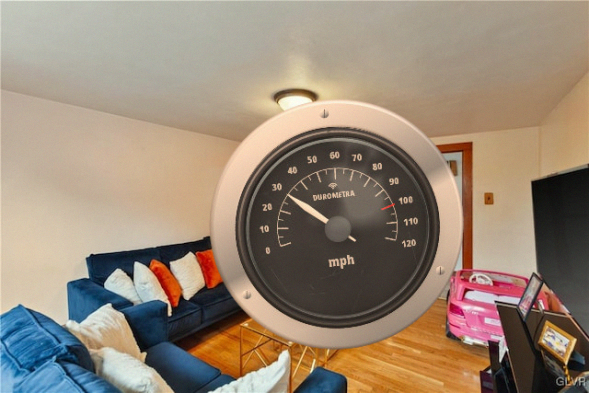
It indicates 30; mph
